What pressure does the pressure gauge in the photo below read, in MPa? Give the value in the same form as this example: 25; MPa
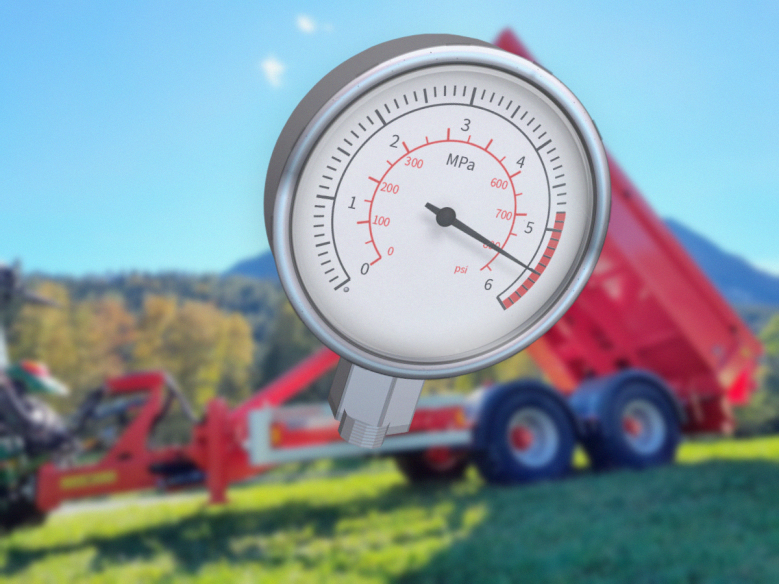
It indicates 5.5; MPa
